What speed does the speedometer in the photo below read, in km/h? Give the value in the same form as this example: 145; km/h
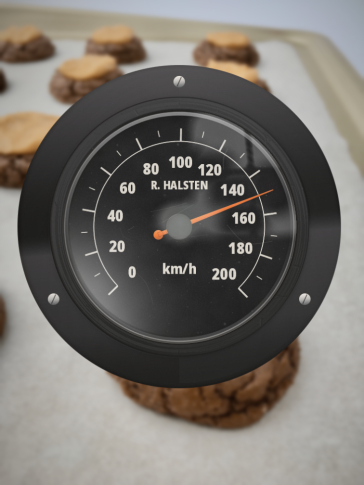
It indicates 150; km/h
